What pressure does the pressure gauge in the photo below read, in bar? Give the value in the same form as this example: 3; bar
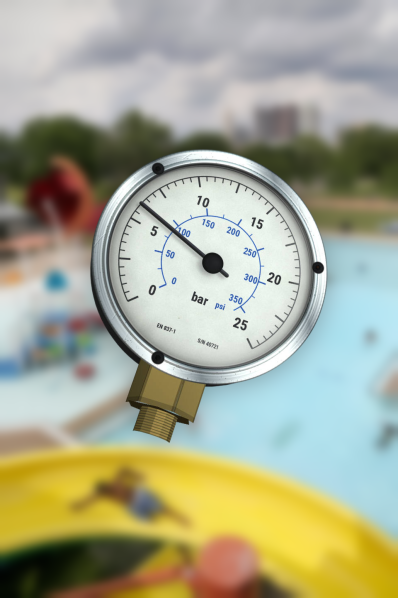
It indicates 6; bar
